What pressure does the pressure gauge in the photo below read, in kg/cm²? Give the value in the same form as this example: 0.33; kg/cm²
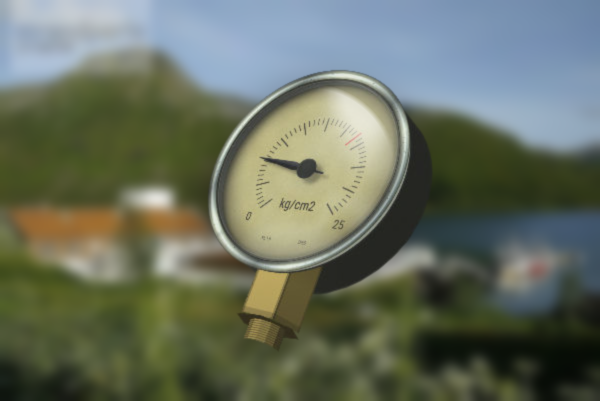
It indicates 5; kg/cm²
